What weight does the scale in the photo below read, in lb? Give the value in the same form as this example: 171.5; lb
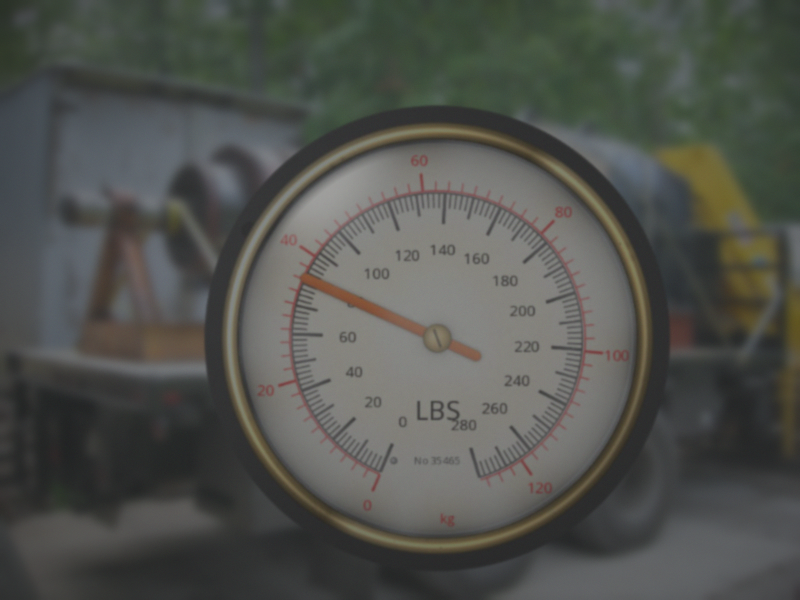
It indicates 80; lb
